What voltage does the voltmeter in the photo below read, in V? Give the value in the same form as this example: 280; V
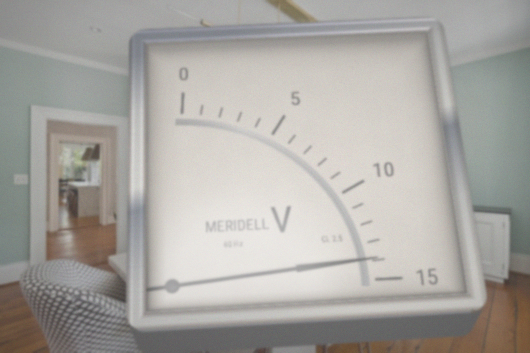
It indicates 14; V
